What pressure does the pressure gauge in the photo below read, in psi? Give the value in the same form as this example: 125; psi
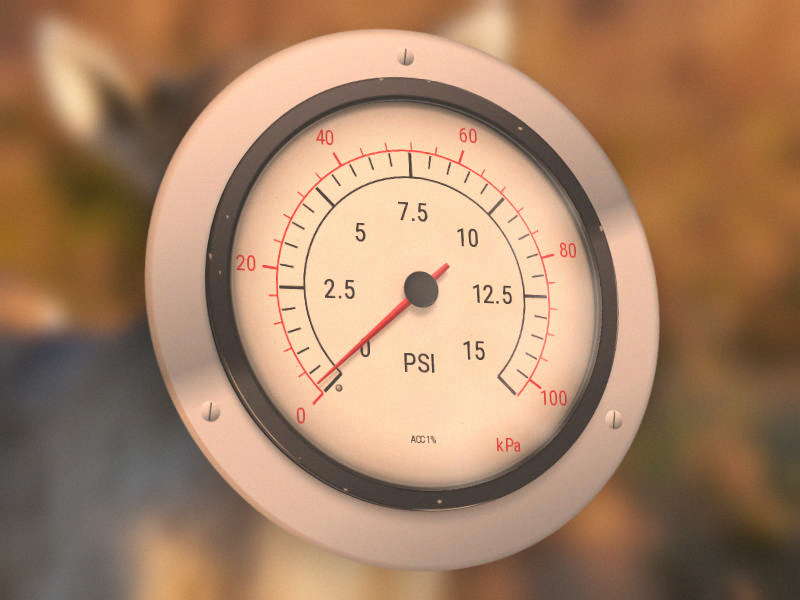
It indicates 0.25; psi
